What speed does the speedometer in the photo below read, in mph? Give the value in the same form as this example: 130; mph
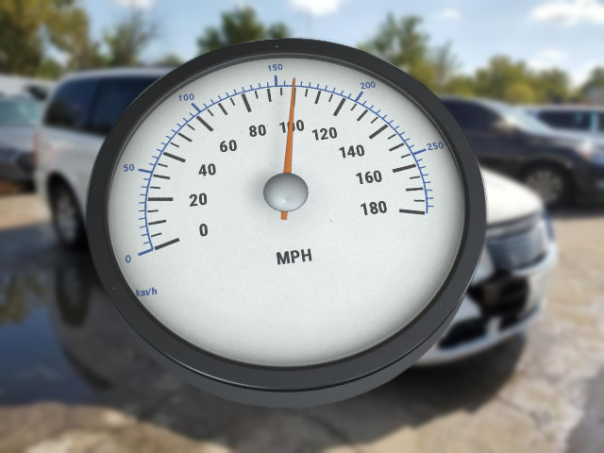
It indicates 100; mph
